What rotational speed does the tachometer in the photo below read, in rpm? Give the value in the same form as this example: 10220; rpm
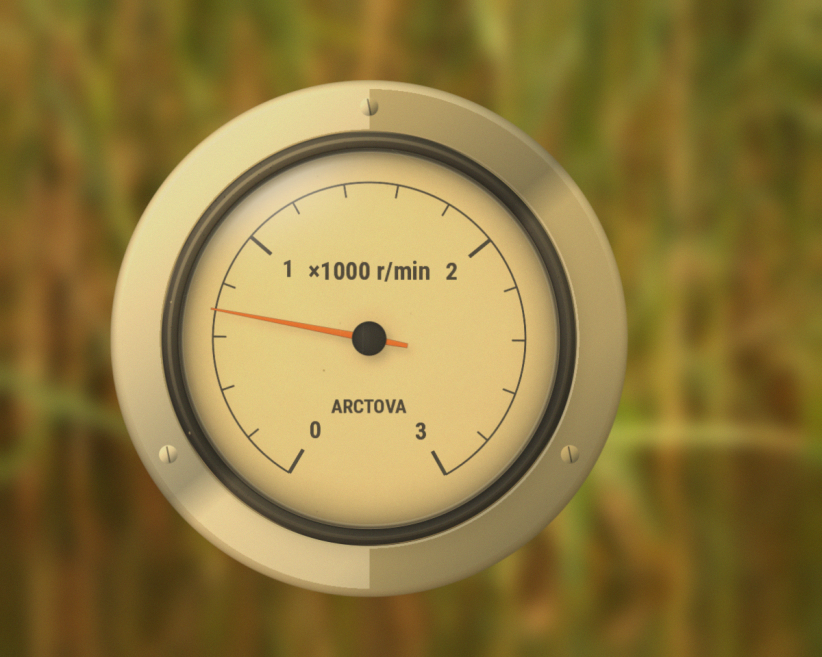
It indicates 700; rpm
